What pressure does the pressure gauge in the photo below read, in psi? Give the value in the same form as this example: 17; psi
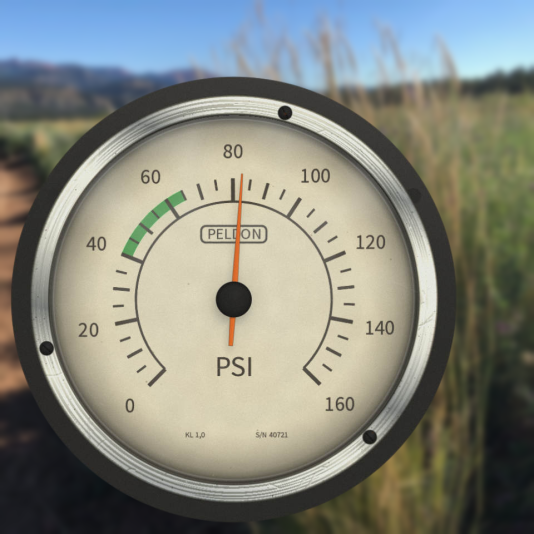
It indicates 82.5; psi
